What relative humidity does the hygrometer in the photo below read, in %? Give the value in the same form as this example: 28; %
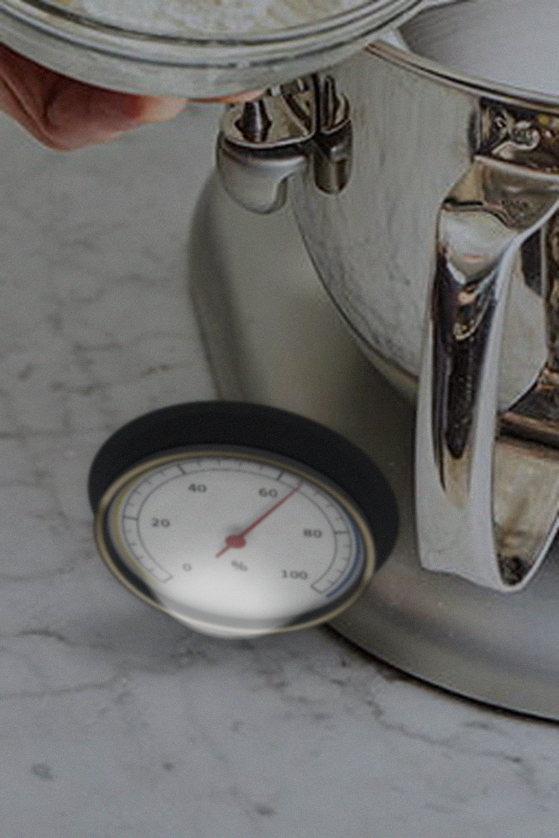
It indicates 64; %
